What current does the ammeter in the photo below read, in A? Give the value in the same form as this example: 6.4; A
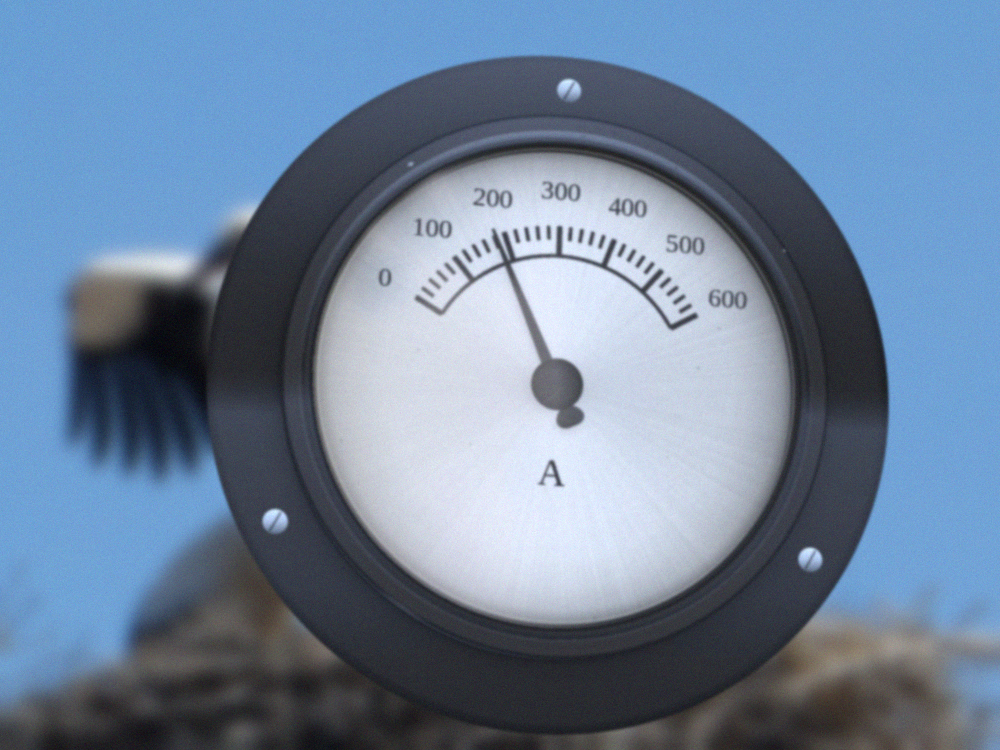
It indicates 180; A
